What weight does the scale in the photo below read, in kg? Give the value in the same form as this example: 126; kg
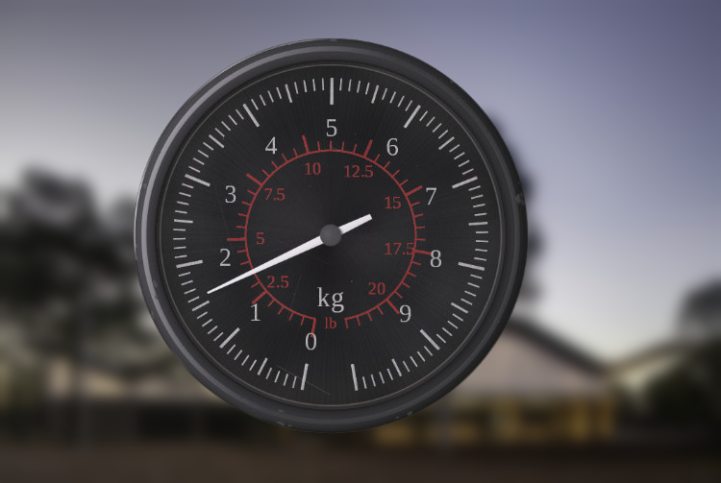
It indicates 1.6; kg
